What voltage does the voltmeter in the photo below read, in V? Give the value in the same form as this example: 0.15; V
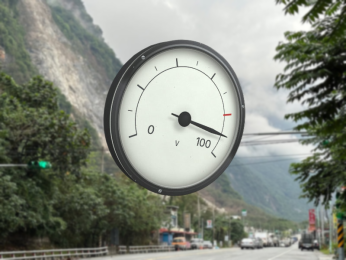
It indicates 90; V
